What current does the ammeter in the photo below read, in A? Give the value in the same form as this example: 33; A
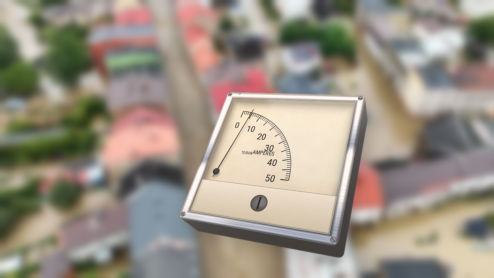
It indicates 5; A
